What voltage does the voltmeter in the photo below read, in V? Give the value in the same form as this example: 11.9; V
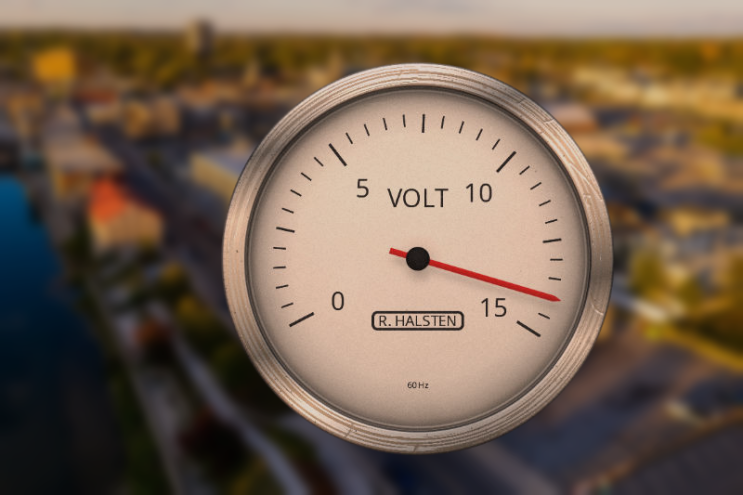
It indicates 14; V
